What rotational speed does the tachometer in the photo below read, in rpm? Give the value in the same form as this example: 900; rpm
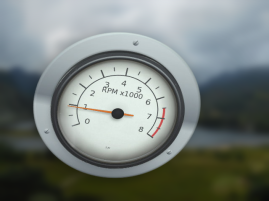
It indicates 1000; rpm
